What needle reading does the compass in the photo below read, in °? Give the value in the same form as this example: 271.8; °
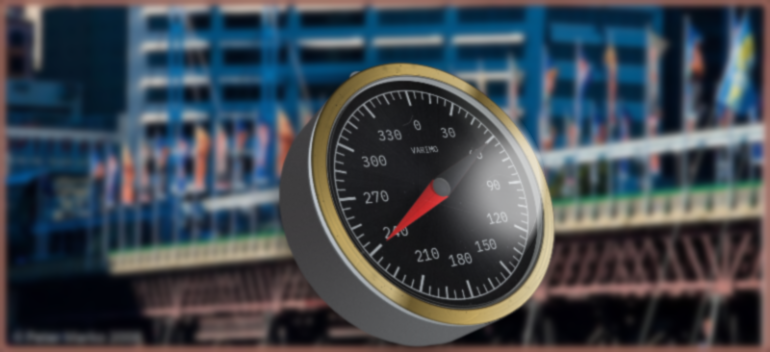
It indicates 240; °
